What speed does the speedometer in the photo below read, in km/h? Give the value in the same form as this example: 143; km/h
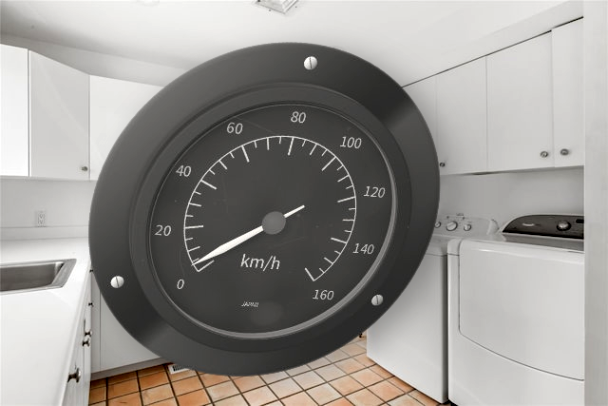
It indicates 5; km/h
